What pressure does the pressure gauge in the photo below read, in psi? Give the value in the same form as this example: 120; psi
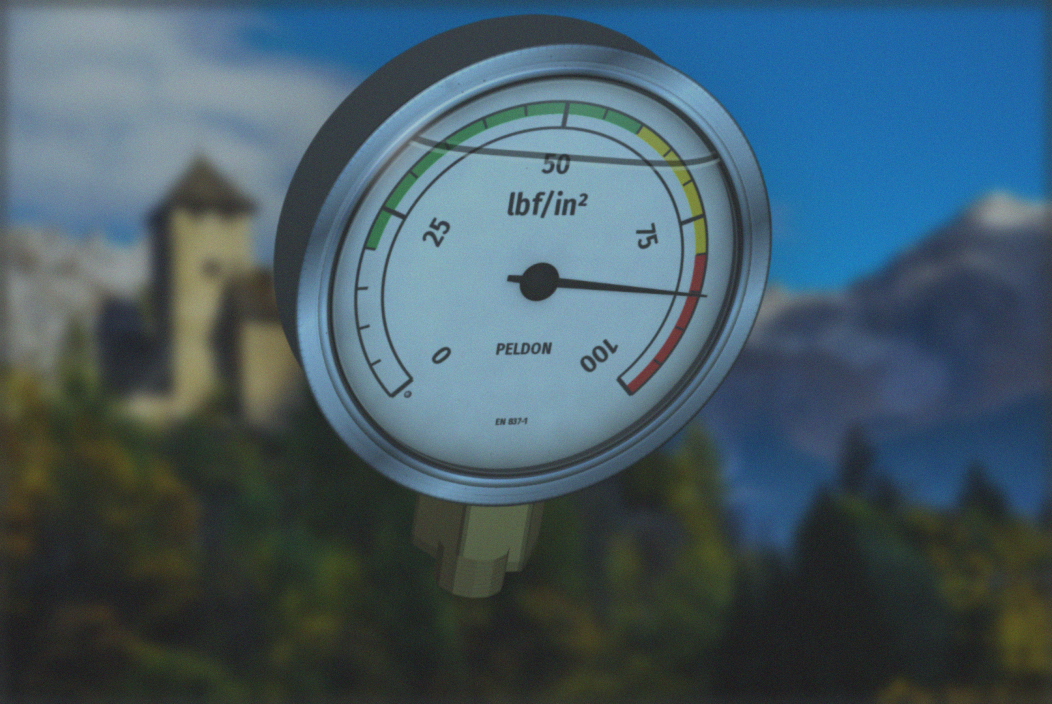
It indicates 85; psi
